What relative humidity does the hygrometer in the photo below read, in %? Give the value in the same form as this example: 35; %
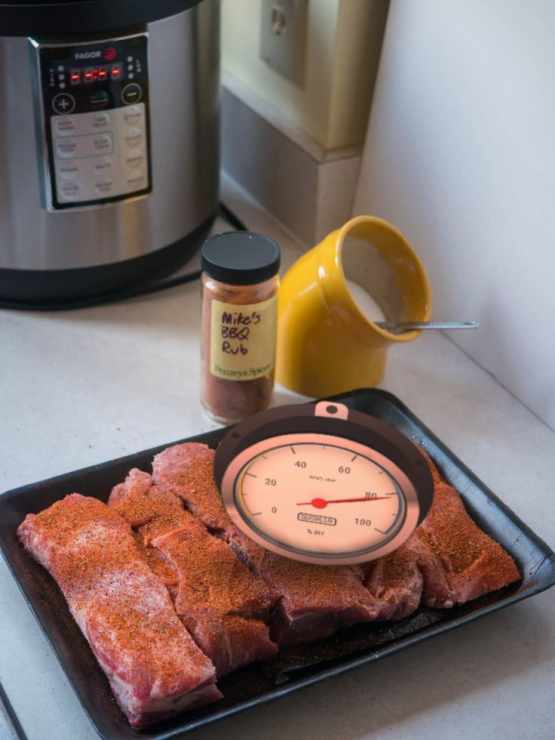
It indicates 80; %
